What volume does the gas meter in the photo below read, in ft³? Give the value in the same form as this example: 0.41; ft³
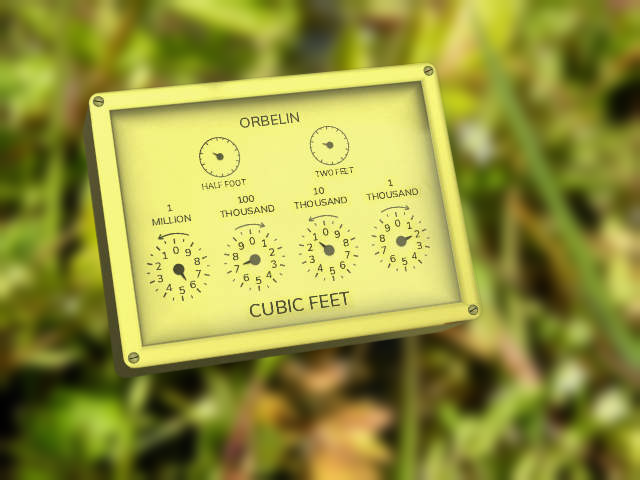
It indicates 571200; ft³
